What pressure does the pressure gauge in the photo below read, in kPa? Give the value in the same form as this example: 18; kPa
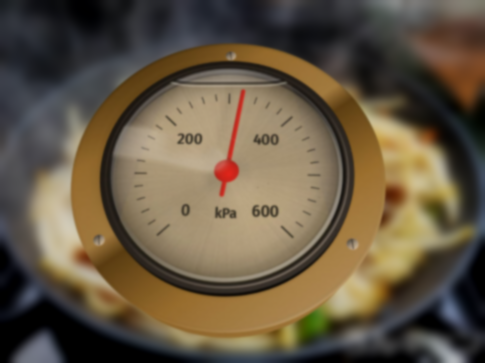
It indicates 320; kPa
